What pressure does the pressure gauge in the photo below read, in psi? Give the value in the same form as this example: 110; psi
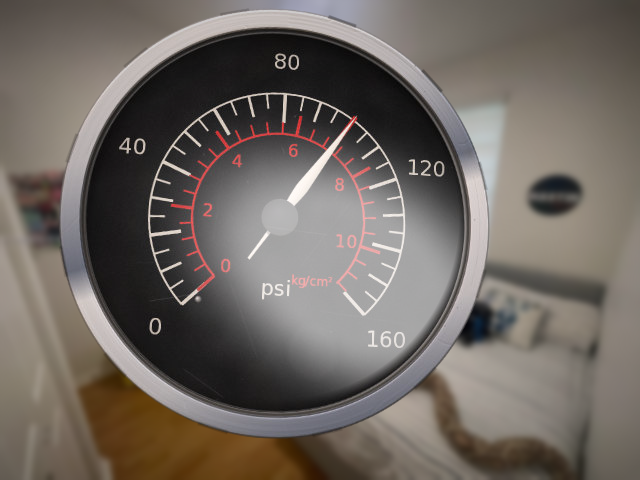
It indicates 100; psi
